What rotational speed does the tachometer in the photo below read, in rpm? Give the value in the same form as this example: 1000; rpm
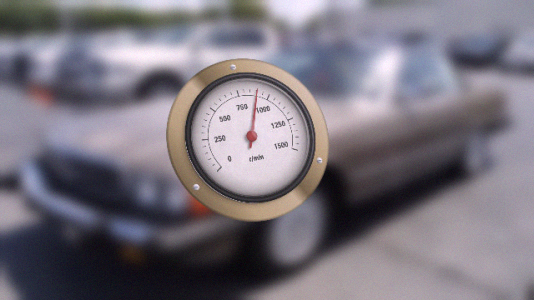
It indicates 900; rpm
